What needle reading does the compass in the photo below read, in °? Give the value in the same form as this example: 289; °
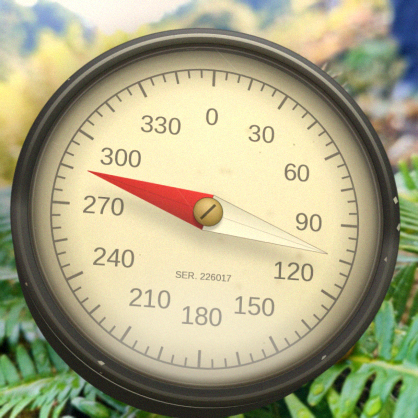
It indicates 285; °
